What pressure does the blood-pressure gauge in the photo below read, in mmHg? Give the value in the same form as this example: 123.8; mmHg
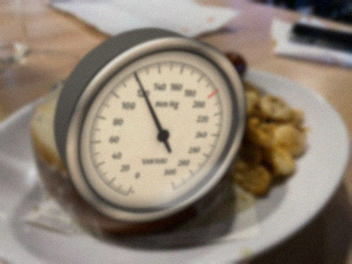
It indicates 120; mmHg
